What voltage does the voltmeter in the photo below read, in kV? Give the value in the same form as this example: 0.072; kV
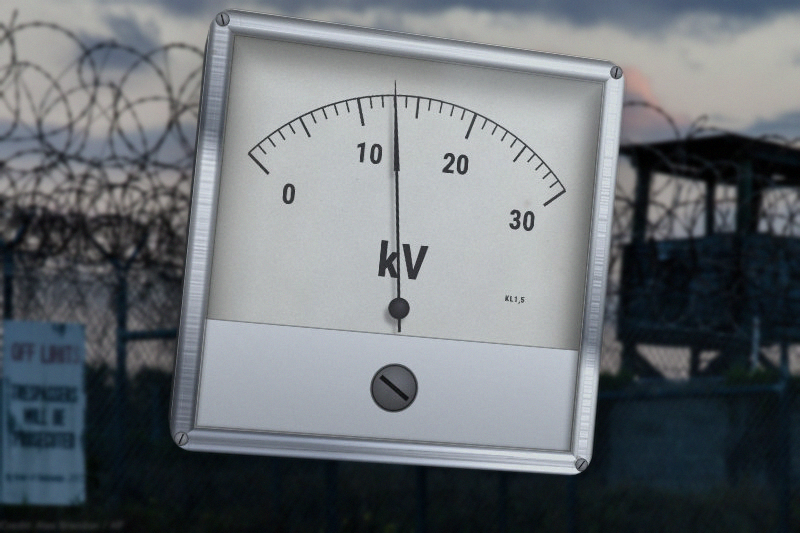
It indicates 13; kV
